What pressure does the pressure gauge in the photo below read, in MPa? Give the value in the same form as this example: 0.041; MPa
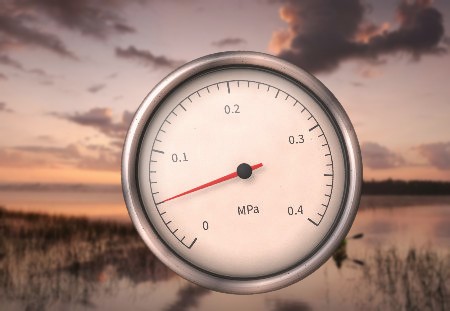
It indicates 0.05; MPa
